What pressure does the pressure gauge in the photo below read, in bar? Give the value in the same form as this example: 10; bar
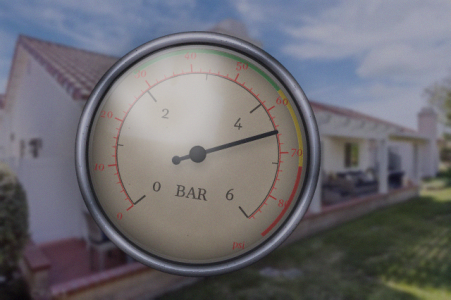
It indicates 4.5; bar
